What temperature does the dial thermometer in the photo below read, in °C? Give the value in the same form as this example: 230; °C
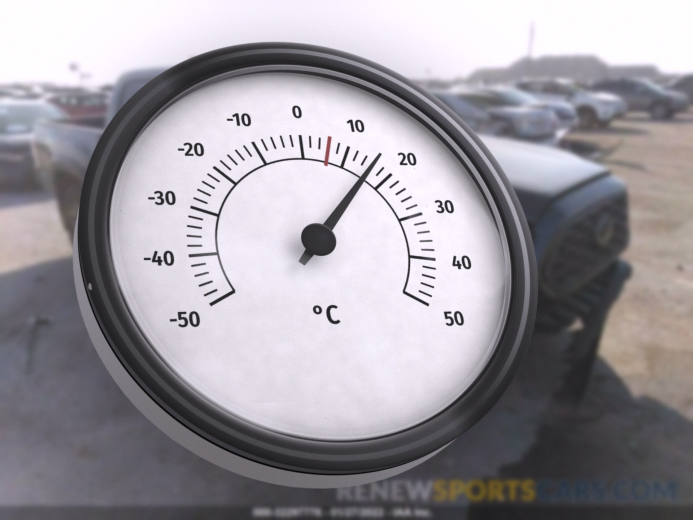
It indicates 16; °C
